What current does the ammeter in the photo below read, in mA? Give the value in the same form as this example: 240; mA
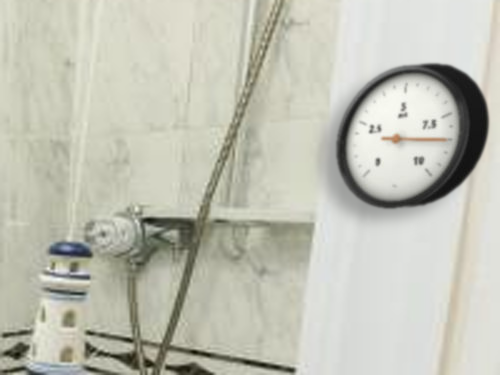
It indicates 8.5; mA
